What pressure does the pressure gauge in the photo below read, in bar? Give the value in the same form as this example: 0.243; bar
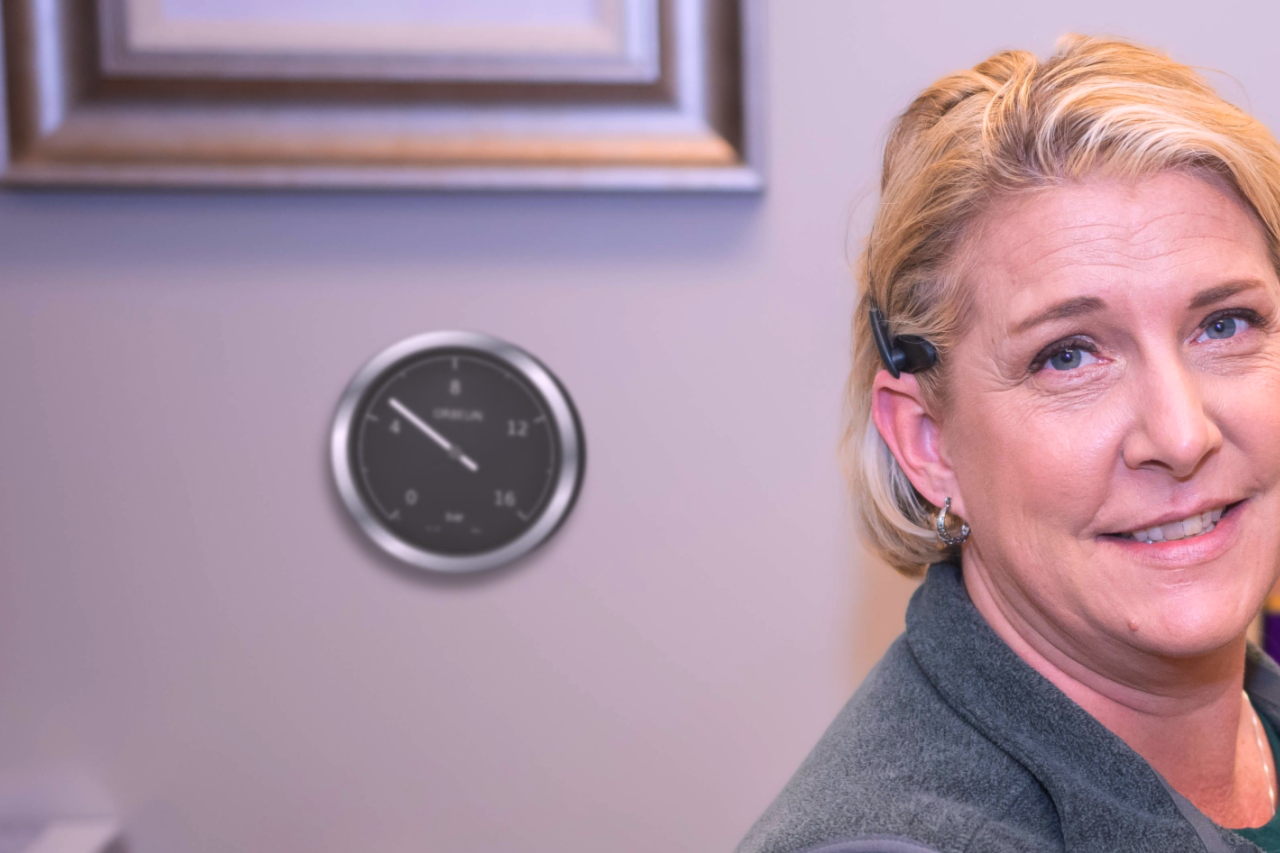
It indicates 5; bar
